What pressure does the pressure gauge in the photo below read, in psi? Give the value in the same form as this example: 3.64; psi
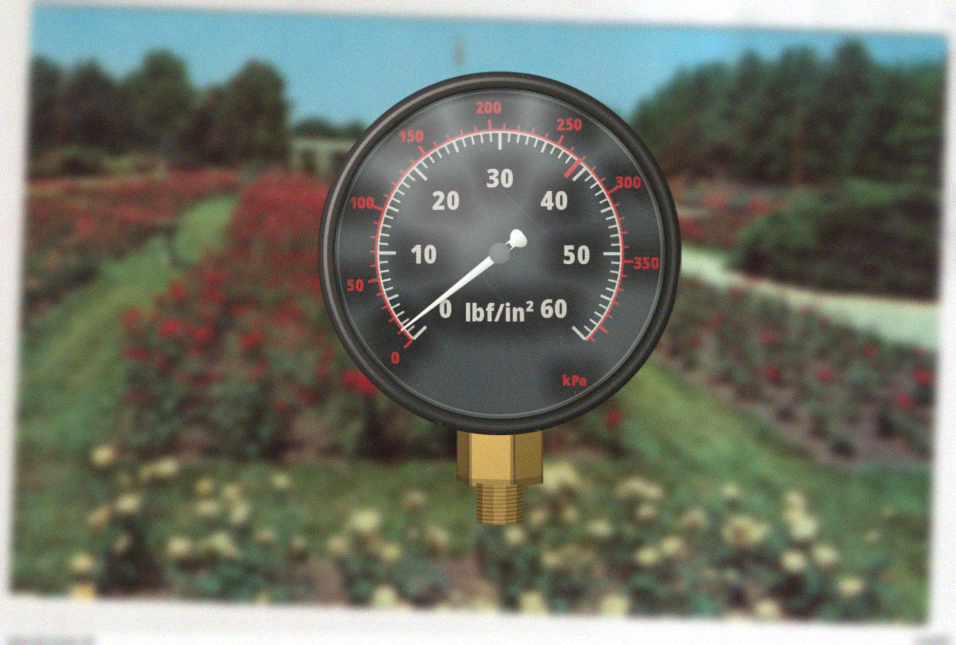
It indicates 1.5; psi
